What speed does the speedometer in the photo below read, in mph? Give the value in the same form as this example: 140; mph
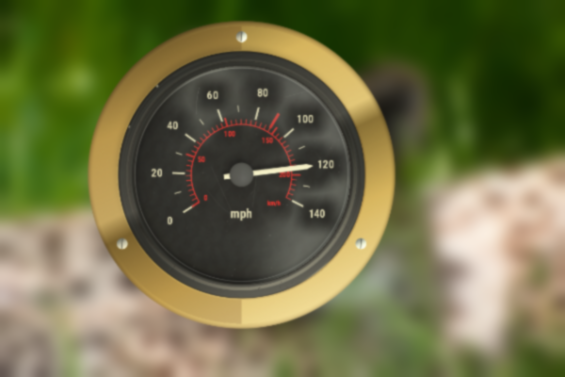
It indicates 120; mph
